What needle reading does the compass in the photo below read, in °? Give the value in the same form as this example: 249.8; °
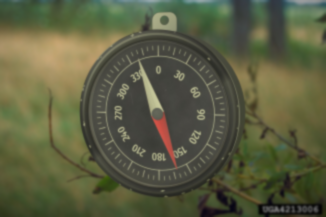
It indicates 160; °
